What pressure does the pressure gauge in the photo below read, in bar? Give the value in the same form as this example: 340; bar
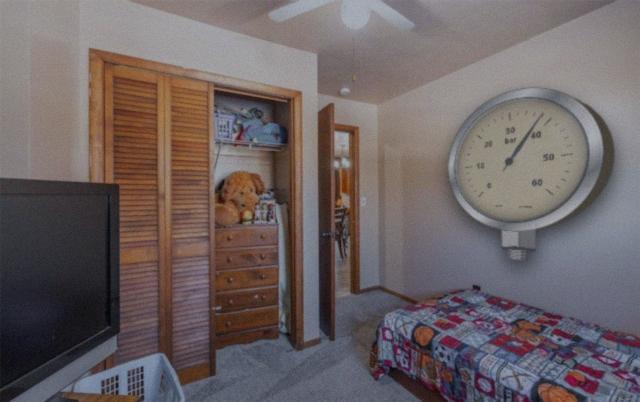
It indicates 38; bar
